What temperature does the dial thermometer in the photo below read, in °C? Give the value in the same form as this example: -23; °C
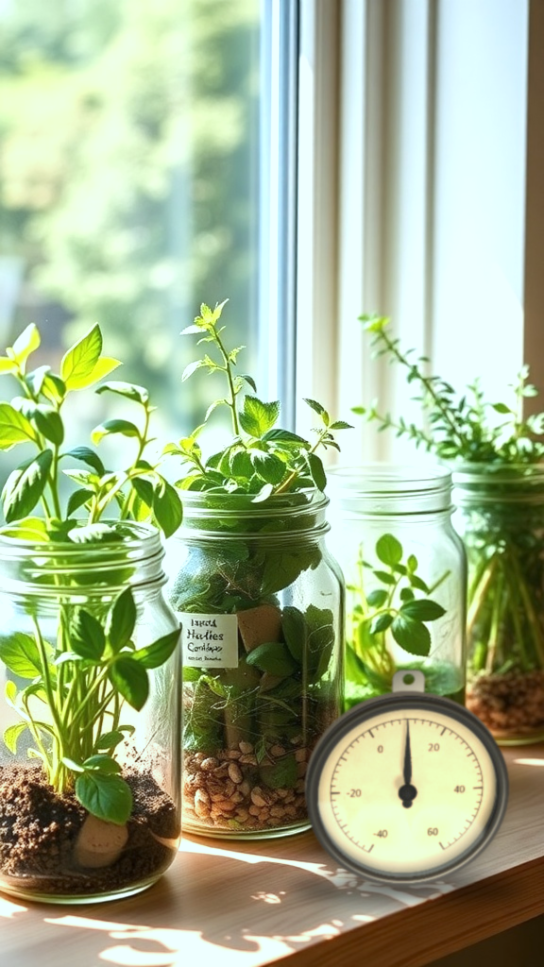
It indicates 10; °C
